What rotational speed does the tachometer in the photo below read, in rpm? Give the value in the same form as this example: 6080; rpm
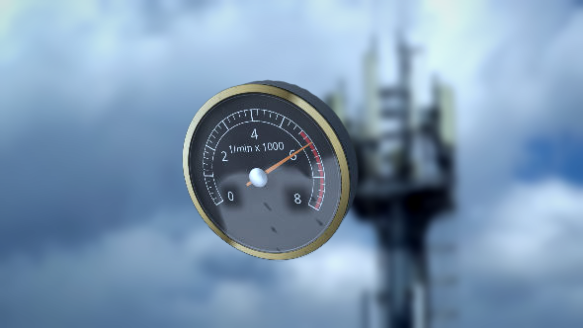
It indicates 6000; rpm
